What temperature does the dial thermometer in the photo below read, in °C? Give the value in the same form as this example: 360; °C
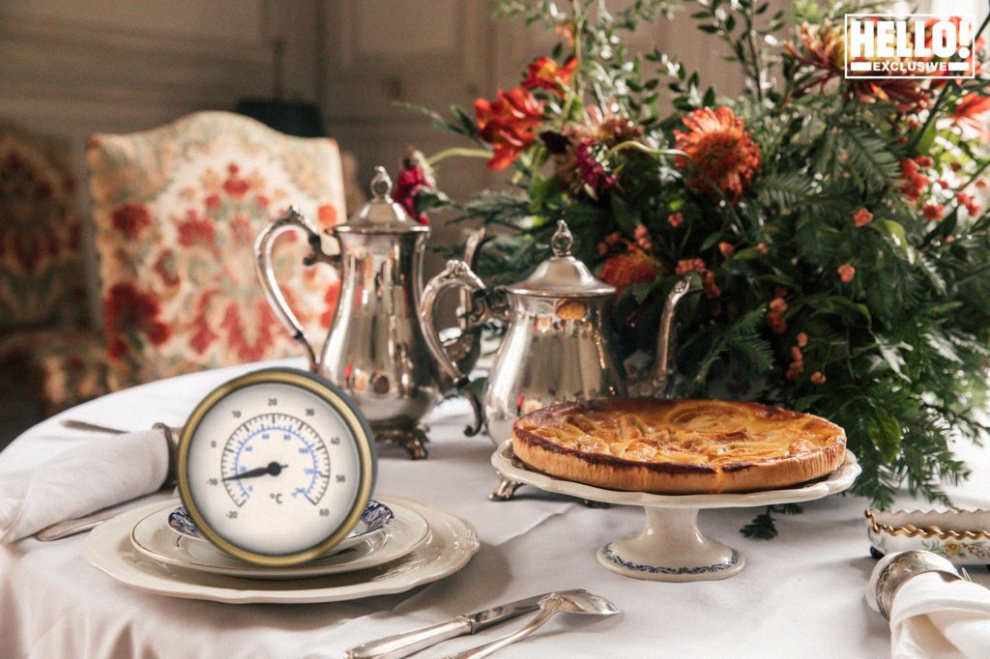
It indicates -10; °C
